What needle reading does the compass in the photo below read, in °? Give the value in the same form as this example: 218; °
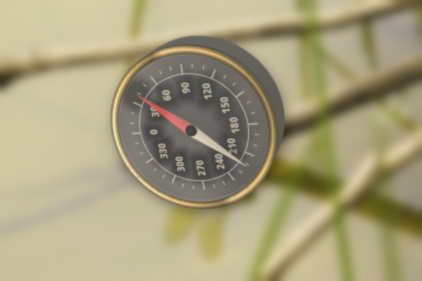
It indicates 40; °
